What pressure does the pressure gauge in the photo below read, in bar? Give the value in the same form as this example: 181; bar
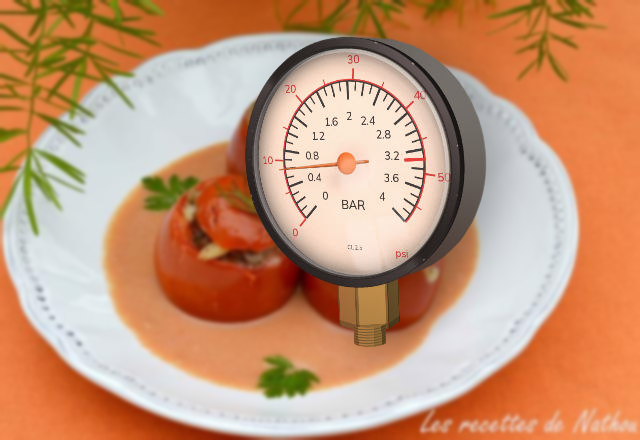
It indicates 0.6; bar
